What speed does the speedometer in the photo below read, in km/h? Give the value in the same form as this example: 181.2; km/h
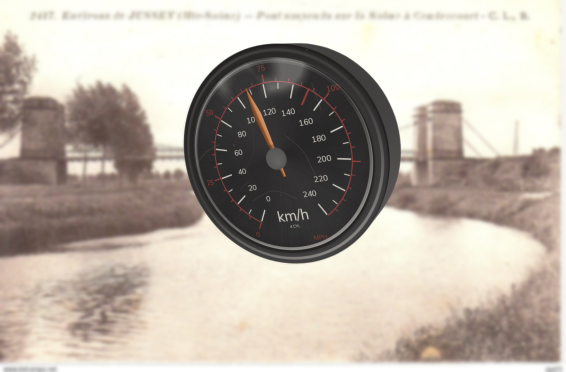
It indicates 110; km/h
